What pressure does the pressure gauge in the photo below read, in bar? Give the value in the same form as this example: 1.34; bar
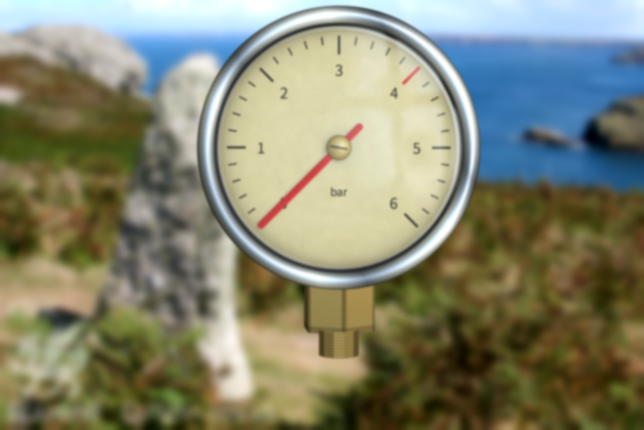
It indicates 0; bar
